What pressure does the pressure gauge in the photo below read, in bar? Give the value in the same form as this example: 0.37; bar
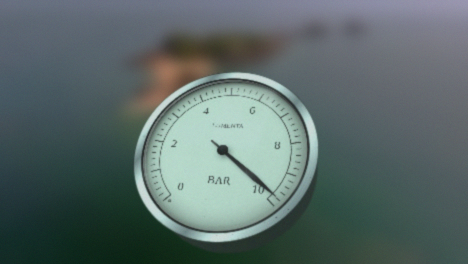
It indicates 9.8; bar
